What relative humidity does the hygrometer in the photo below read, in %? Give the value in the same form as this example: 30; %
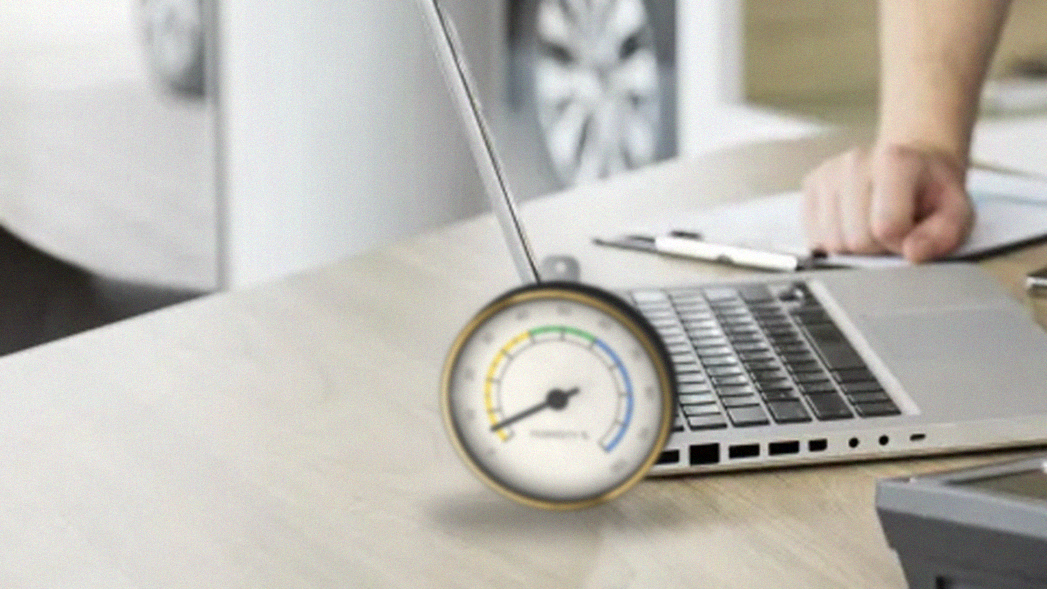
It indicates 5; %
